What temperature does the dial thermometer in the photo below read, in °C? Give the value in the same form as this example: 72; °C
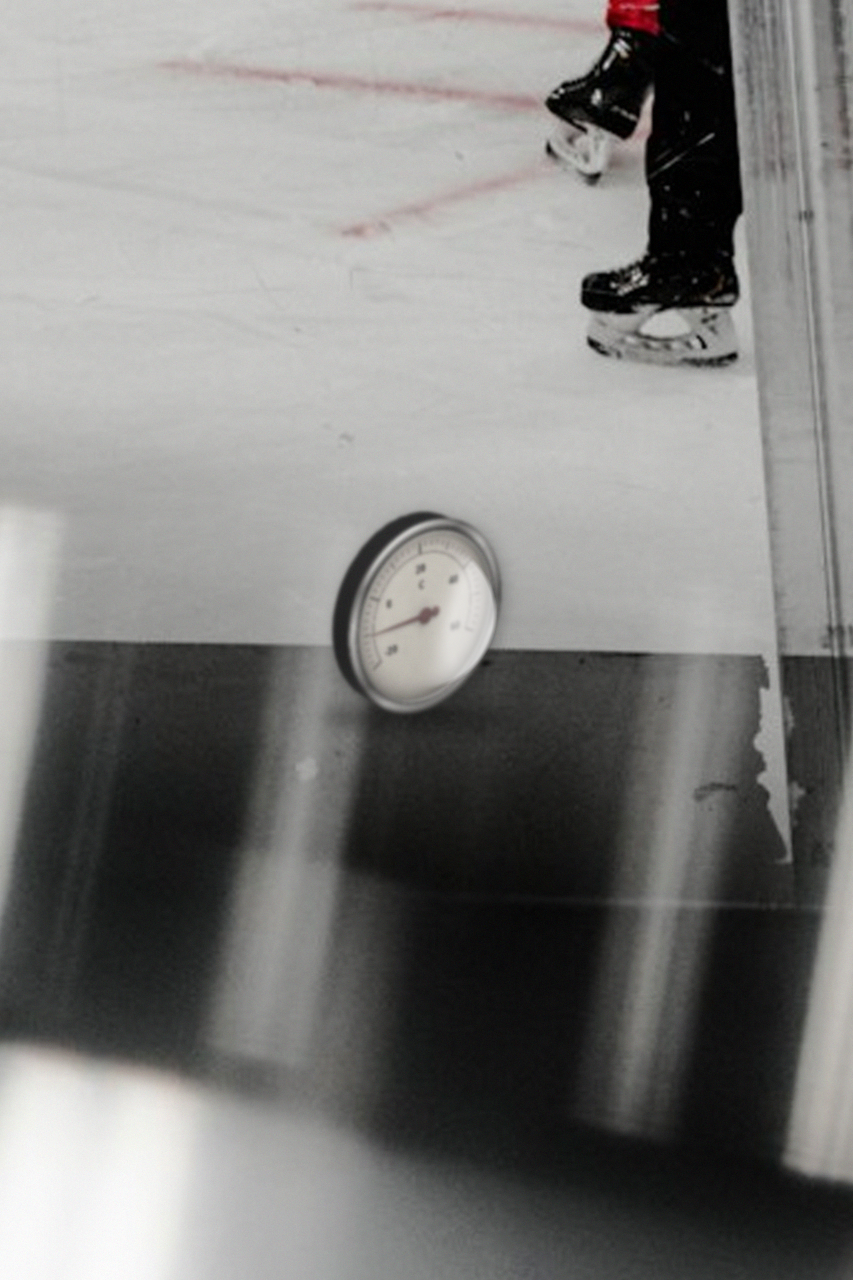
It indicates -10; °C
